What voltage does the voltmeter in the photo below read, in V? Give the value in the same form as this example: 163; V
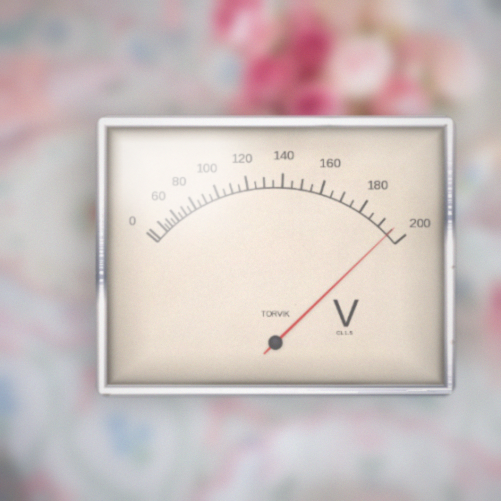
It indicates 195; V
